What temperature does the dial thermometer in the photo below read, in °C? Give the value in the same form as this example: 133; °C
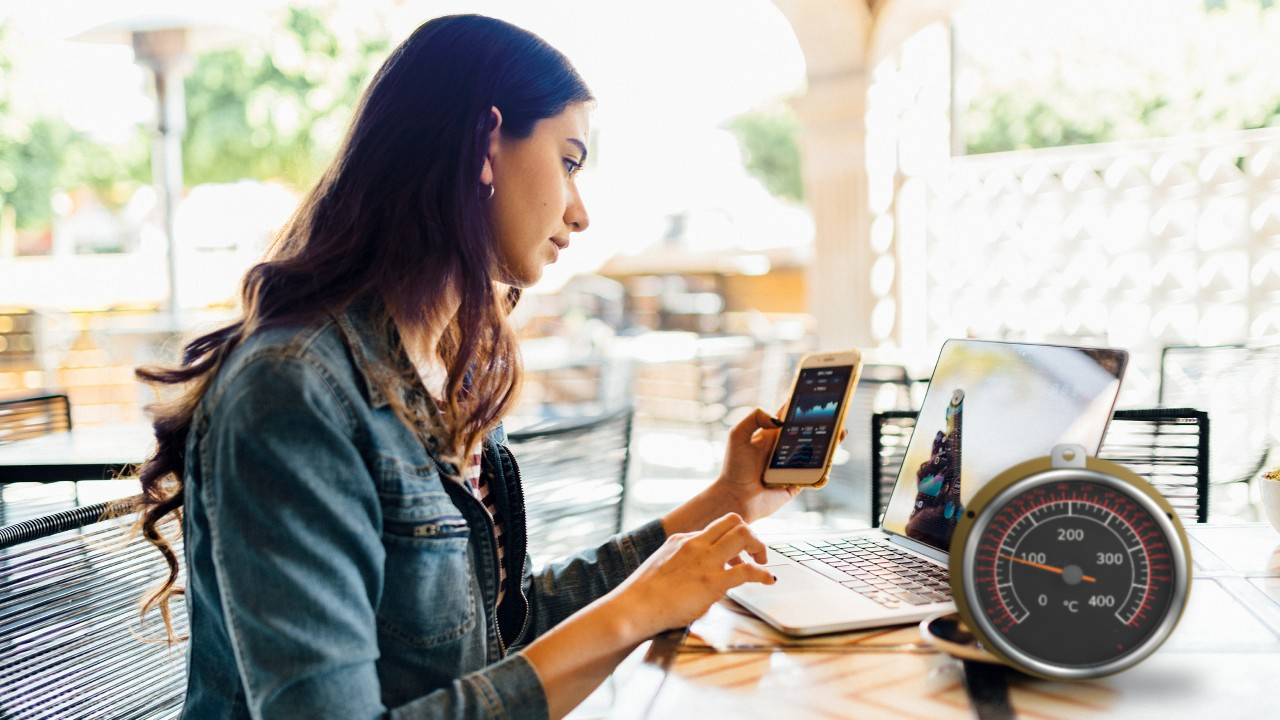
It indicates 90; °C
